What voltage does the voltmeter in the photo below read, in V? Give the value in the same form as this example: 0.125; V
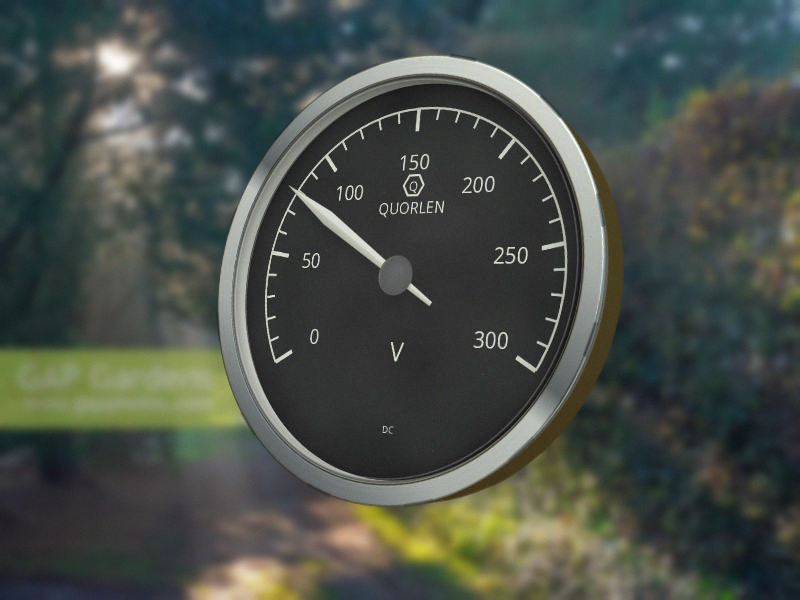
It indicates 80; V
